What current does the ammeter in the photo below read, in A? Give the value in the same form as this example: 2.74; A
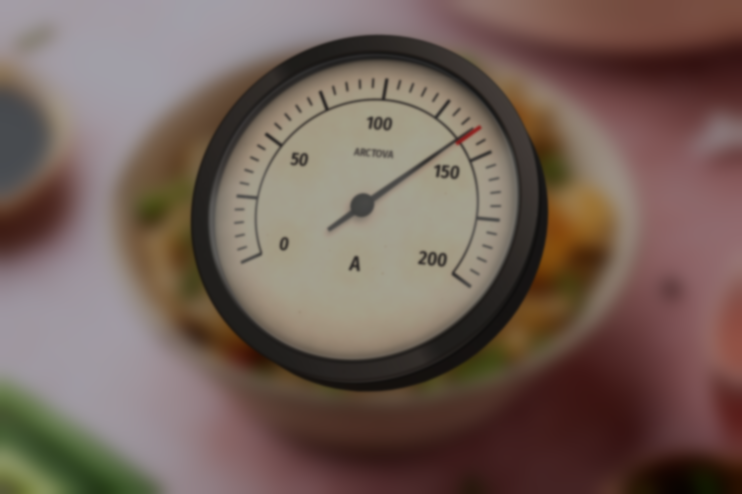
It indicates 140; A
